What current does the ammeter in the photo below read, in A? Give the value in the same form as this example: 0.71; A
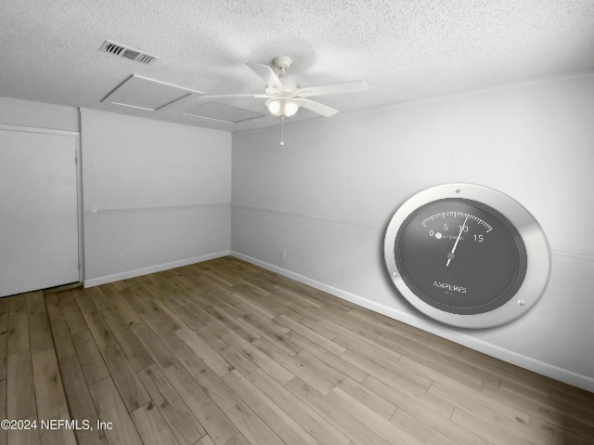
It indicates 10; A
